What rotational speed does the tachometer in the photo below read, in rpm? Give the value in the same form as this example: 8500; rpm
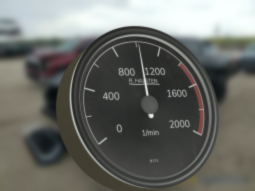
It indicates 1000; rpm
